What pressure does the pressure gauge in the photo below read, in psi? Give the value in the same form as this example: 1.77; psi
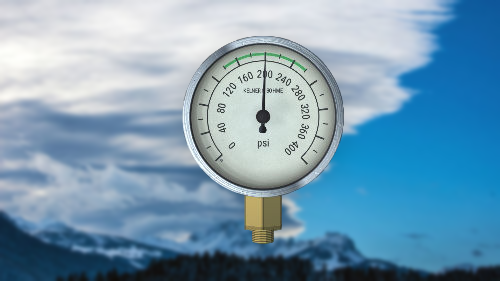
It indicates 200; psi
